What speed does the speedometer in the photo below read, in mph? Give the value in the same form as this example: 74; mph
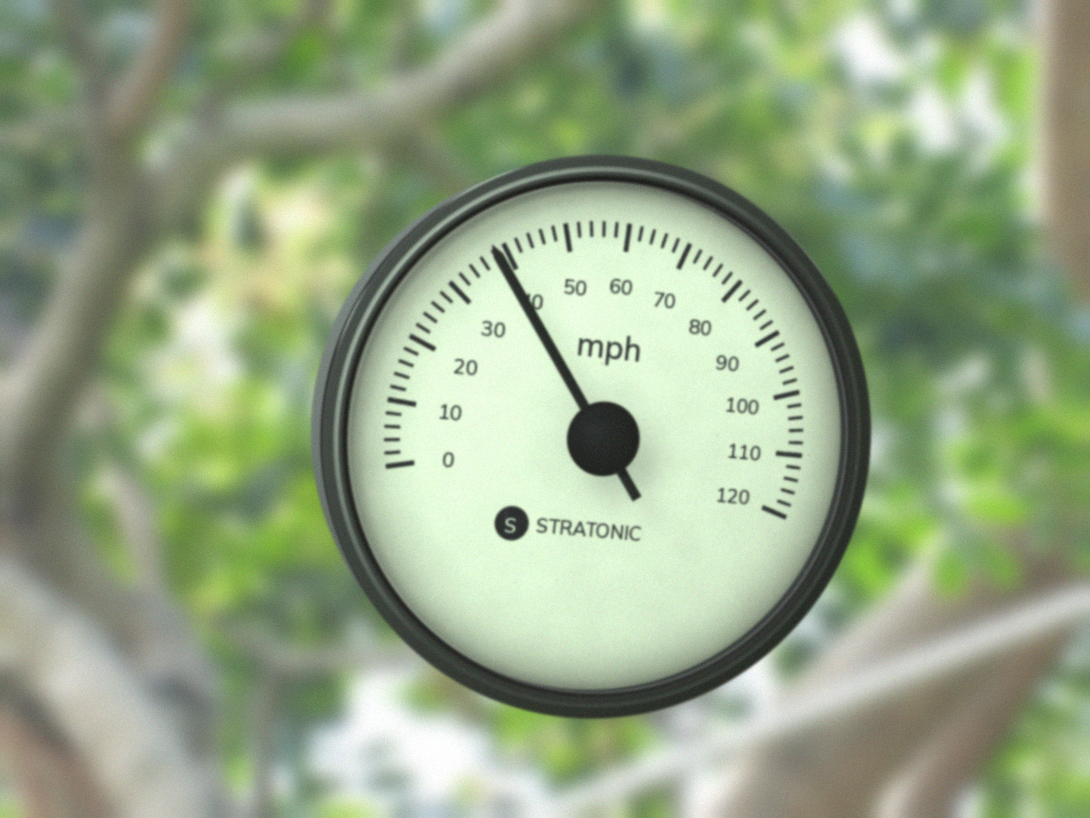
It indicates 38; mph
